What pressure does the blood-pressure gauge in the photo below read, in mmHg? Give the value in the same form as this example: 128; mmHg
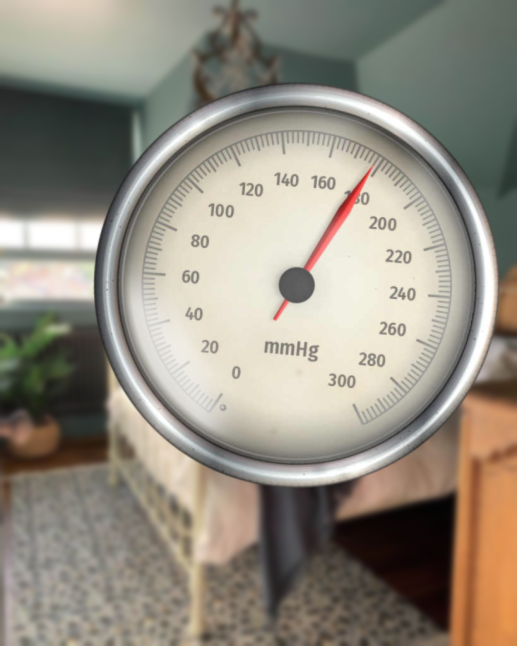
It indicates 178; mmHg
